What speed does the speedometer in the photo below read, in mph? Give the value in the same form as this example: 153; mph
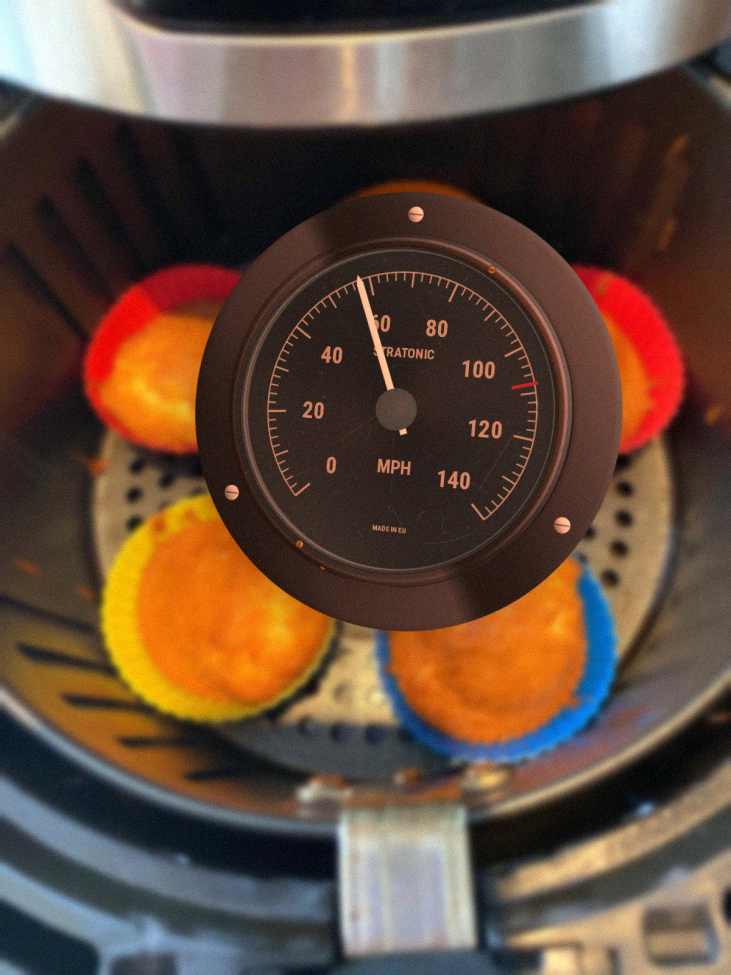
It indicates 58; mph
